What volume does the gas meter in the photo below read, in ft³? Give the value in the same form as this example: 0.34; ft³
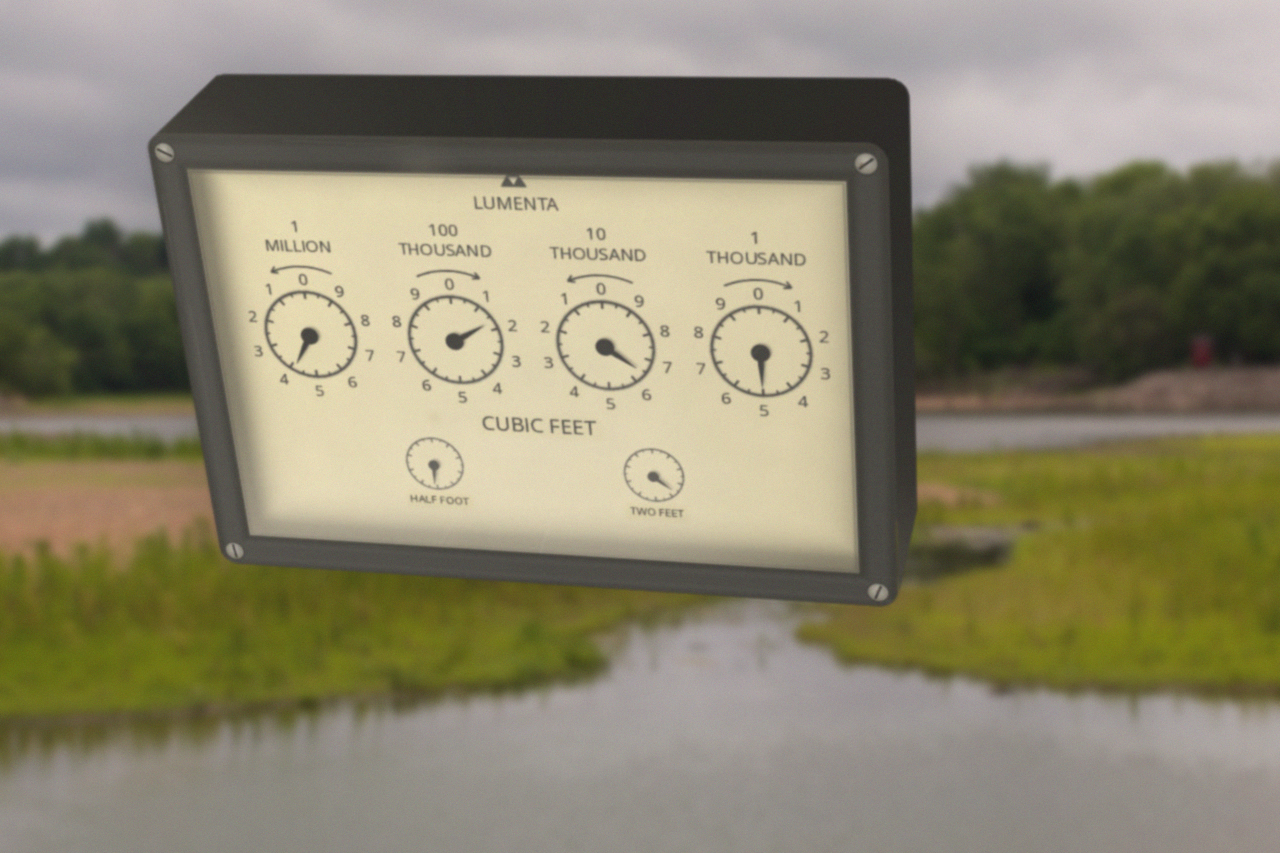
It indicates 416500; ft³
